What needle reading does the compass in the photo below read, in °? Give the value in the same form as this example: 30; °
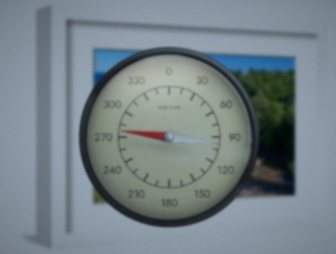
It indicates 277.5; °
